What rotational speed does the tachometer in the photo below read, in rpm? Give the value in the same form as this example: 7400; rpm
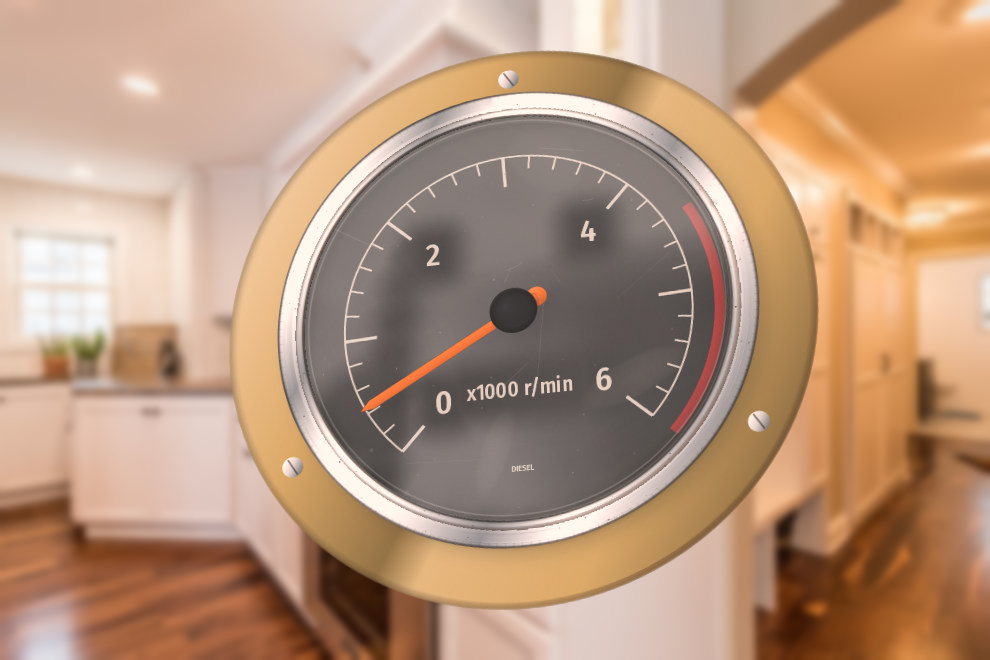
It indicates 400; rpm
